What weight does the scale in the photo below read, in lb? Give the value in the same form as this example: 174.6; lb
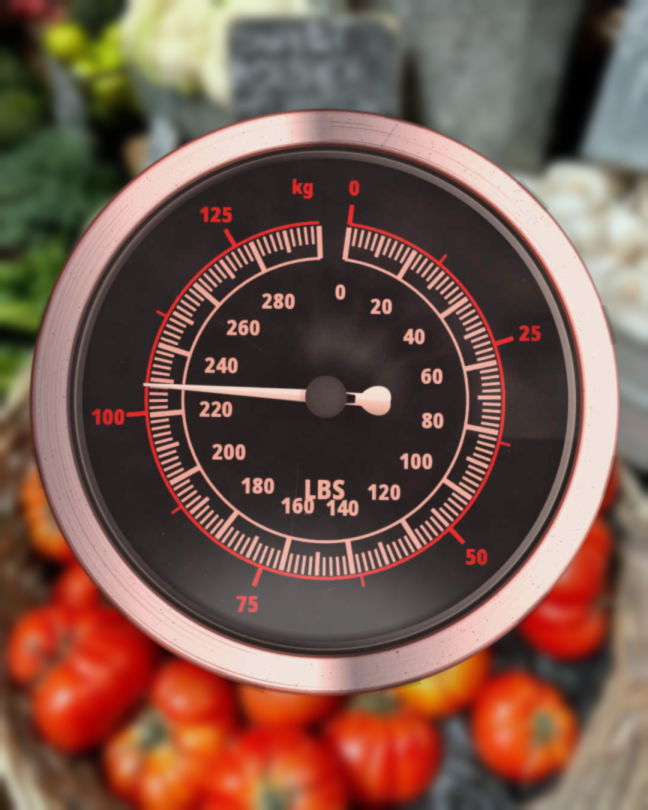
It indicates 228; lb
